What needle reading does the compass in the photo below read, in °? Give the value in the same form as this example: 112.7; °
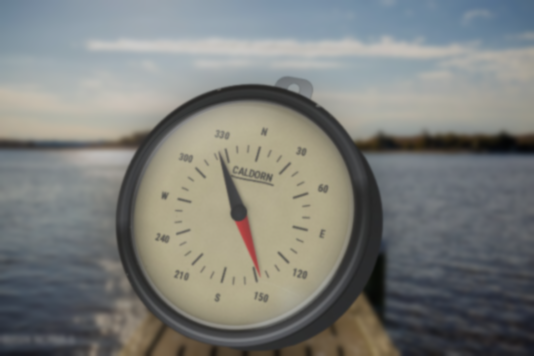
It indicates 145; °
